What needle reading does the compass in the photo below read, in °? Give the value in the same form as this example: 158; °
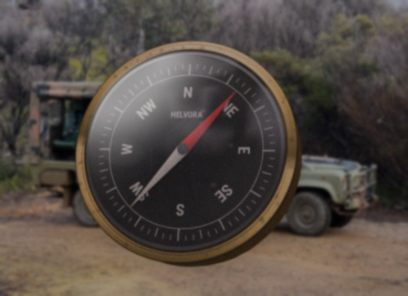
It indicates 40; °
